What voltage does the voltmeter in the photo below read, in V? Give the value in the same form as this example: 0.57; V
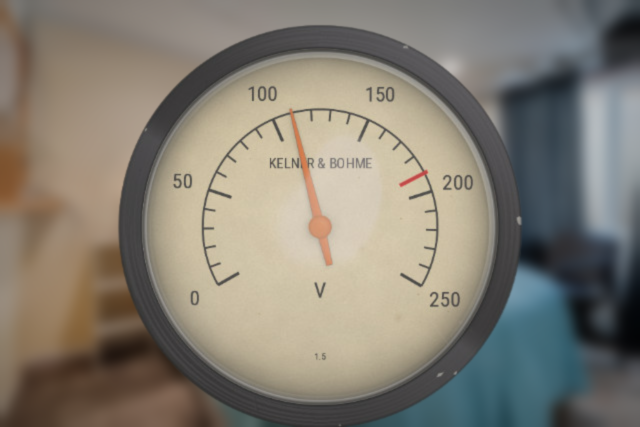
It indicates 110; V
